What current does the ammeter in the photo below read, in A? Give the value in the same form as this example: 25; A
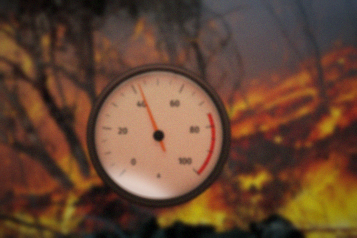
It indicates 42.5; A
